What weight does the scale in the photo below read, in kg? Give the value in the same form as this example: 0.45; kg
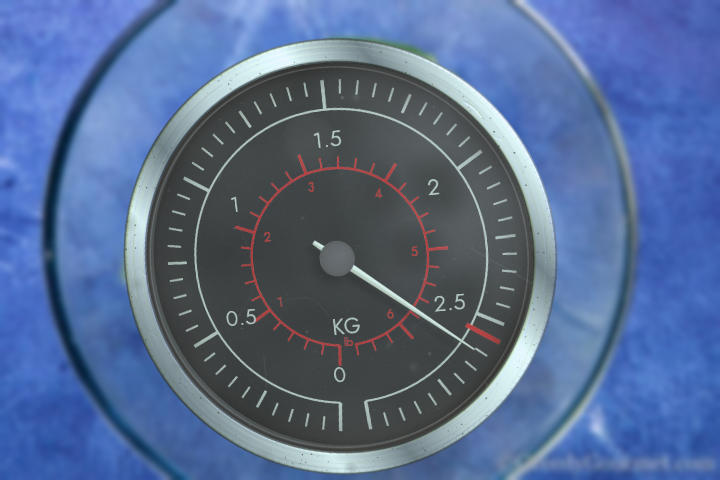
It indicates 2.6; kg
